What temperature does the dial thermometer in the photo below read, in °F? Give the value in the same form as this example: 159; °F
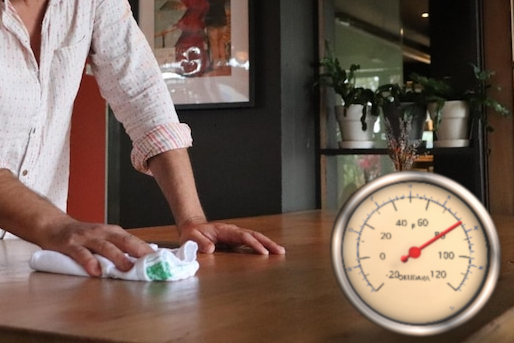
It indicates 80; °F
